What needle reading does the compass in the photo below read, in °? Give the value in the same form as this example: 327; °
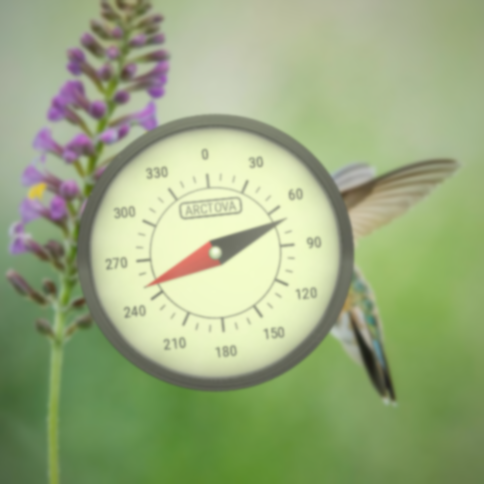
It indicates 250; °
